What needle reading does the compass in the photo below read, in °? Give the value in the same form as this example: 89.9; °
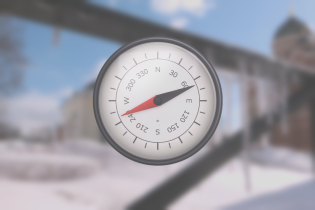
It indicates 247.5; °
